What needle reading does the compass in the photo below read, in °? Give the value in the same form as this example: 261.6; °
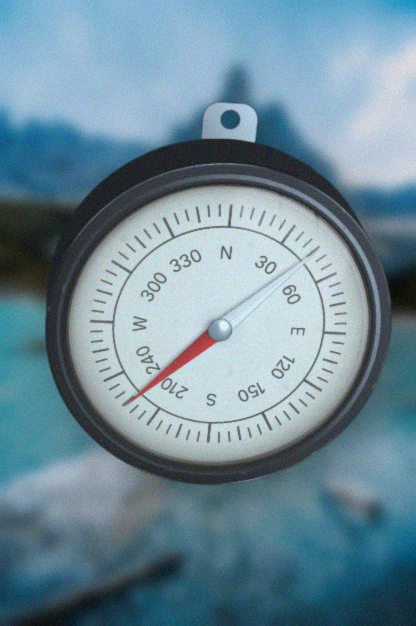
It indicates 225; °
